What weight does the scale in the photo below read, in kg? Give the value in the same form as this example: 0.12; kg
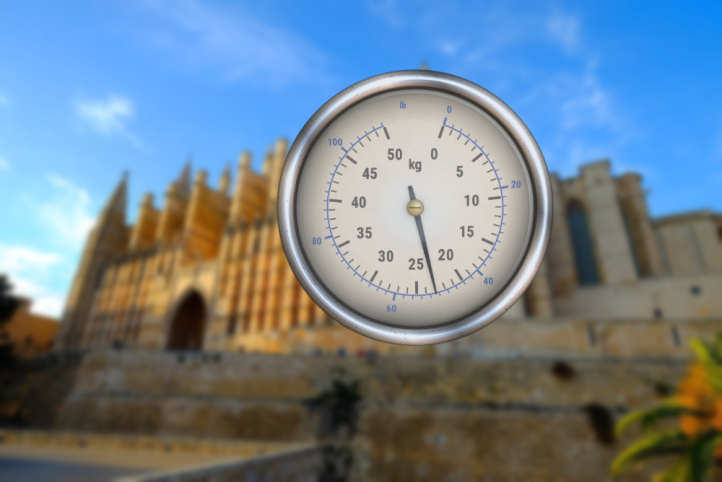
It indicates 23; kg
